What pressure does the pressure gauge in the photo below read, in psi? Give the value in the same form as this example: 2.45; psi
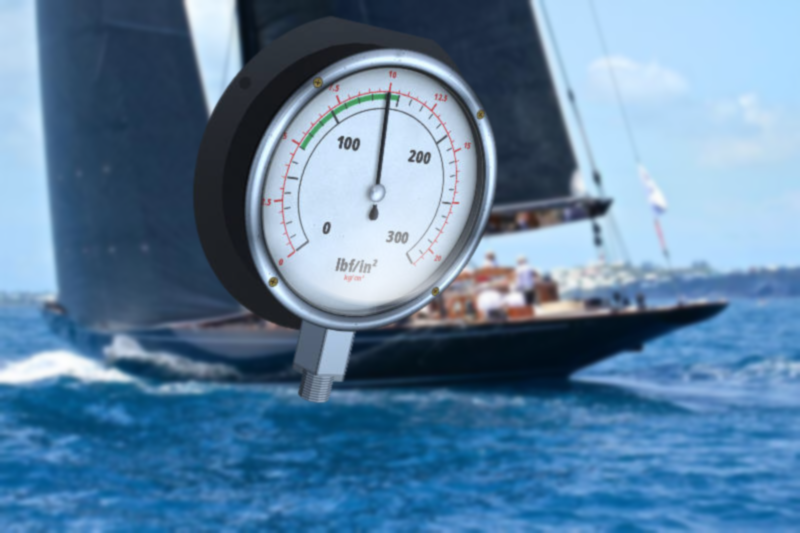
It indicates 140; psi
